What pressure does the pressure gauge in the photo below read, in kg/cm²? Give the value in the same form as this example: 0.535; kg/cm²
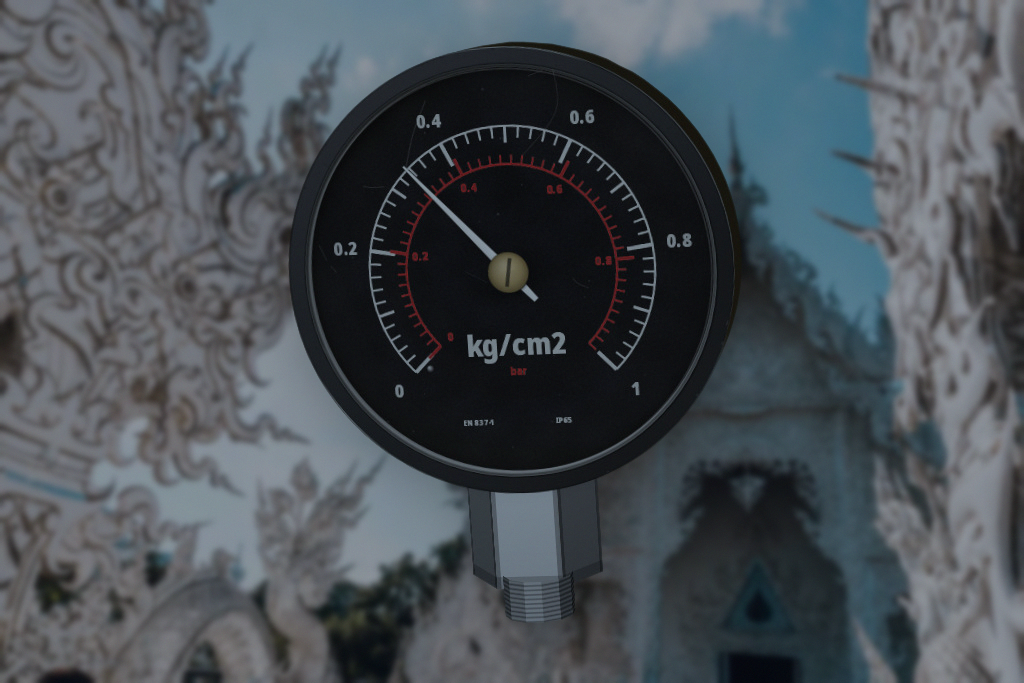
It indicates 0.34; kg/cm²
